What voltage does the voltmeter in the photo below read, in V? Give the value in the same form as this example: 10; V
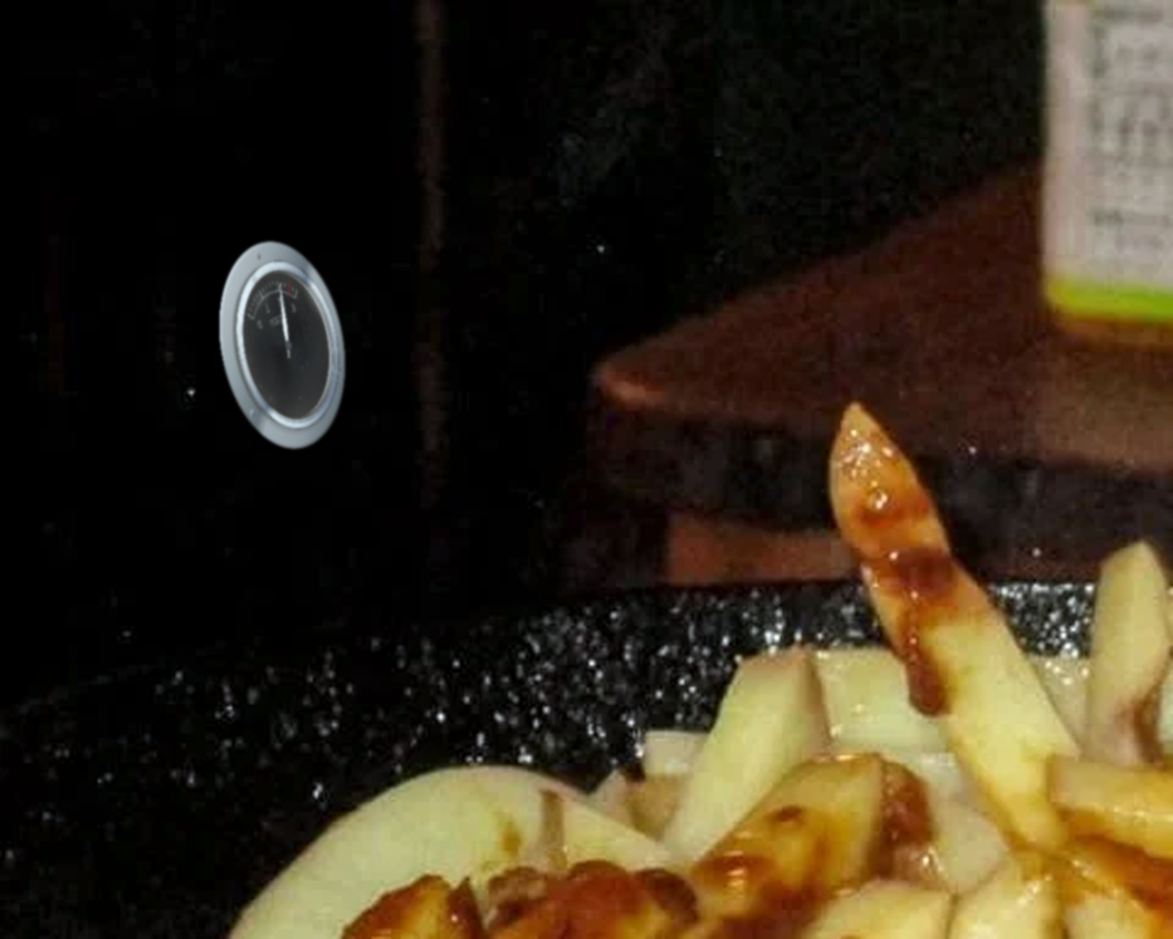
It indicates 2; V
